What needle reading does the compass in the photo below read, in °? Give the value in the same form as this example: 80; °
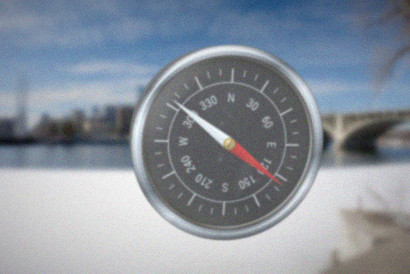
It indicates 125; °
